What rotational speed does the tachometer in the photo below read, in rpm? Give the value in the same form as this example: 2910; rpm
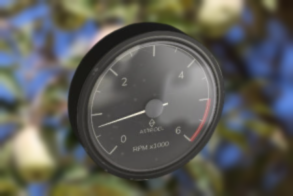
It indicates 750; rpm
